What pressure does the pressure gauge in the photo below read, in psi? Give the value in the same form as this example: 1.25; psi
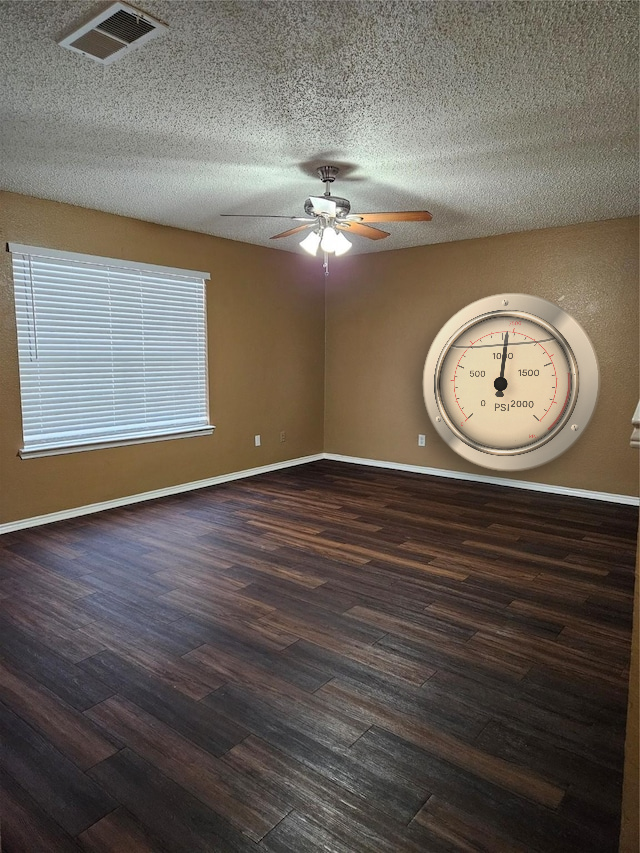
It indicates 1050; psi
